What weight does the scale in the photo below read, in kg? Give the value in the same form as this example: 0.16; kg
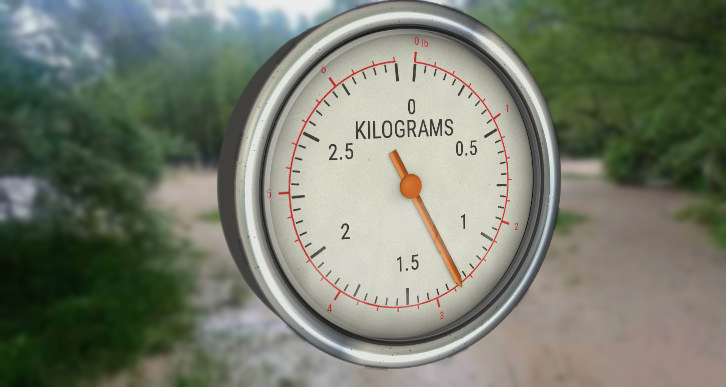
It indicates 1.25; kg
